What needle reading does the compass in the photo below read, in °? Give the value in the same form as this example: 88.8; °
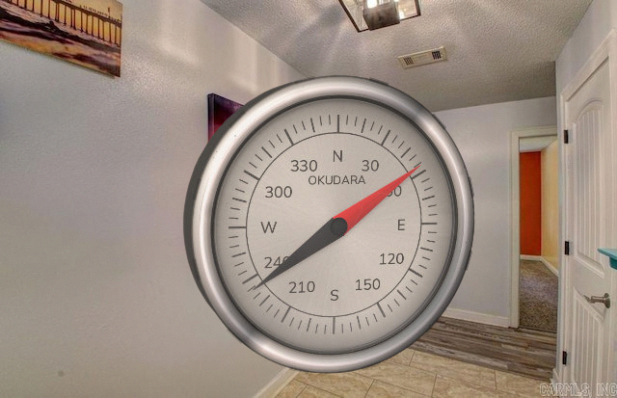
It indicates 55; °
